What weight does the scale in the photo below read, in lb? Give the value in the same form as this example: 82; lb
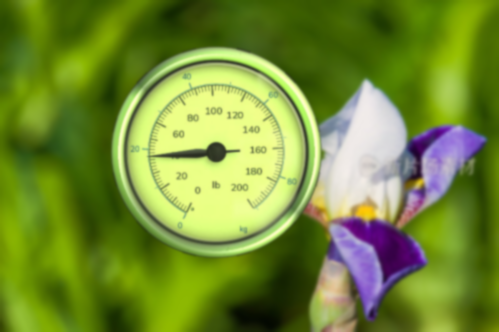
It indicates 40; lb
